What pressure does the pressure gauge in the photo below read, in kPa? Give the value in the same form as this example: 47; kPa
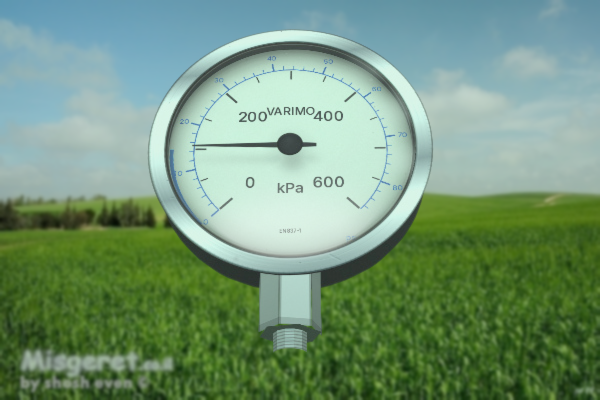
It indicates 100; kPa
